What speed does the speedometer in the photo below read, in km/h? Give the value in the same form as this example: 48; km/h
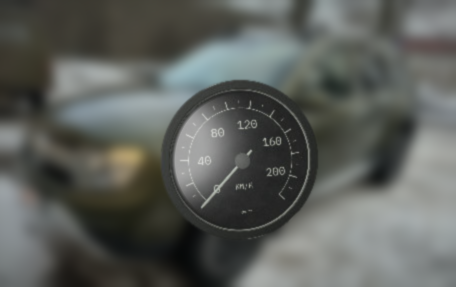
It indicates 0; km/h
